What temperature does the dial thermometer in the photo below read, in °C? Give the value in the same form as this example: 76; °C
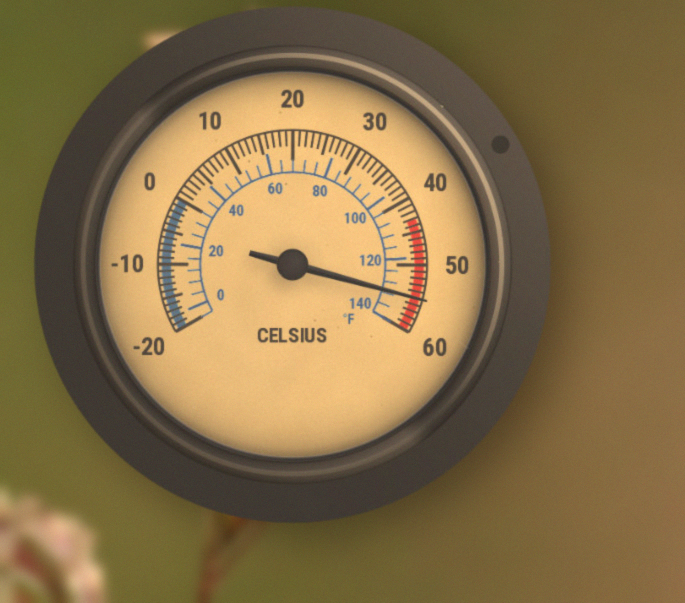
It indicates 55; °C
